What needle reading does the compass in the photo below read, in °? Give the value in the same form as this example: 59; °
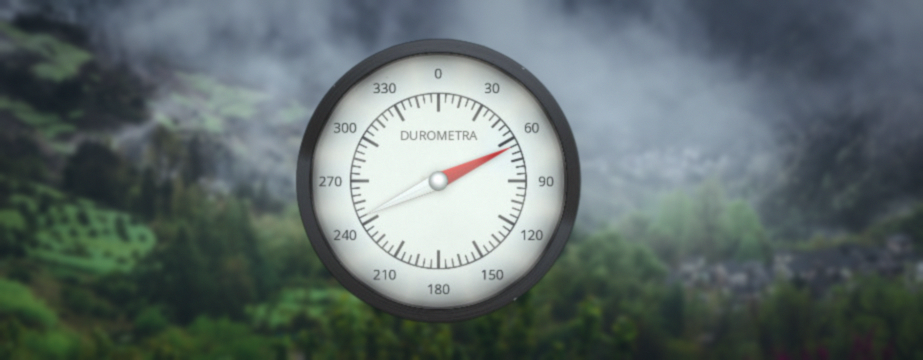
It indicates 65; °
